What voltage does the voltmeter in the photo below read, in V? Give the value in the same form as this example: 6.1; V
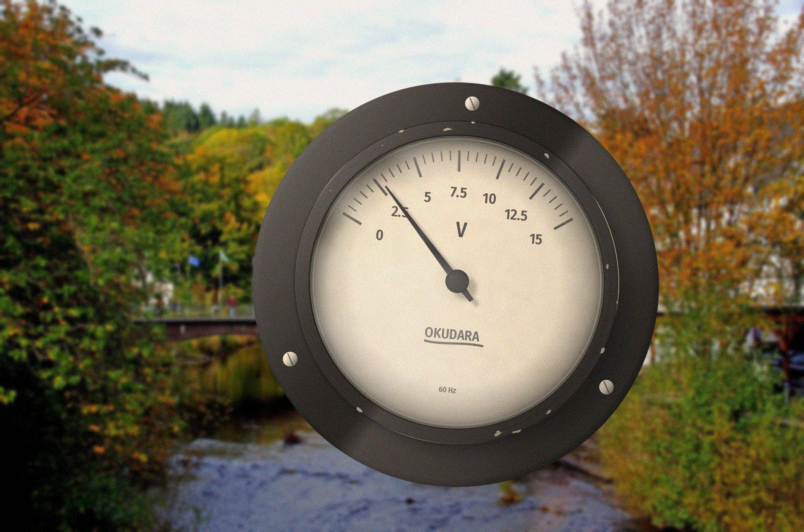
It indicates 2.75; V
